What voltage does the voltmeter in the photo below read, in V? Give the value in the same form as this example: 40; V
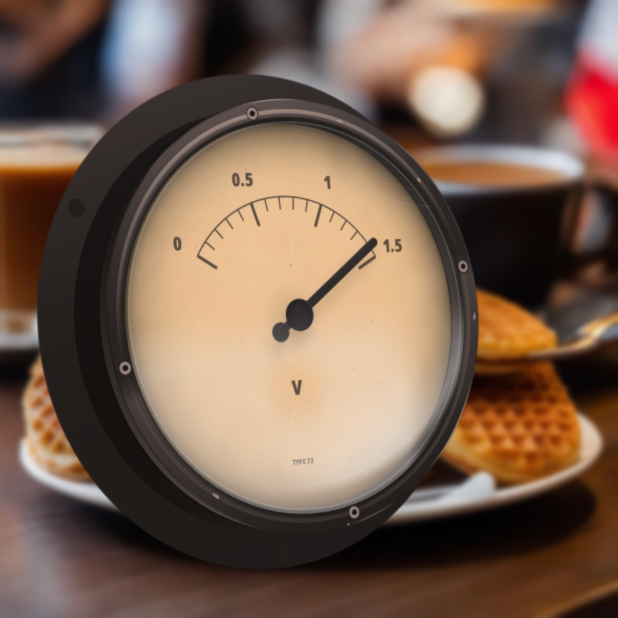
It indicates 1.4; V
